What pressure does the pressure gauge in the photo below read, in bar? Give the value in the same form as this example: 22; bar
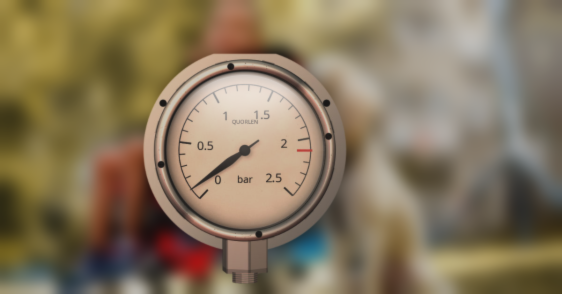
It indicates 0.1; bar
